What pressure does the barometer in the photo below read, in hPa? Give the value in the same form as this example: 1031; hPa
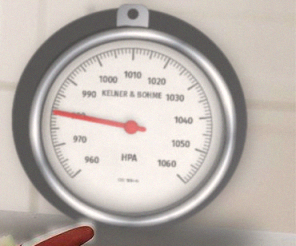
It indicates 980; hPa
